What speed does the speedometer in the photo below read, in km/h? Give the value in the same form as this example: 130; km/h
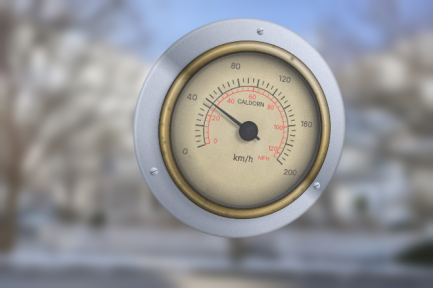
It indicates 45; km/h
